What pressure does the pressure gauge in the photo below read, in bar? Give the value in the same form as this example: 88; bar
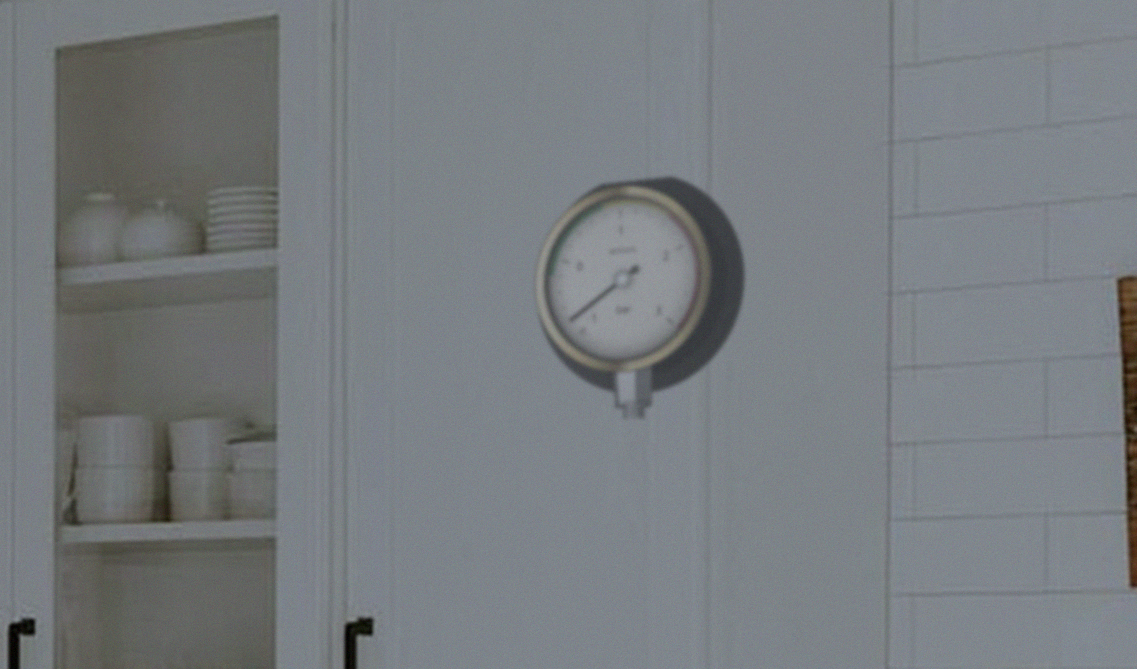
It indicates -0.8; bar
